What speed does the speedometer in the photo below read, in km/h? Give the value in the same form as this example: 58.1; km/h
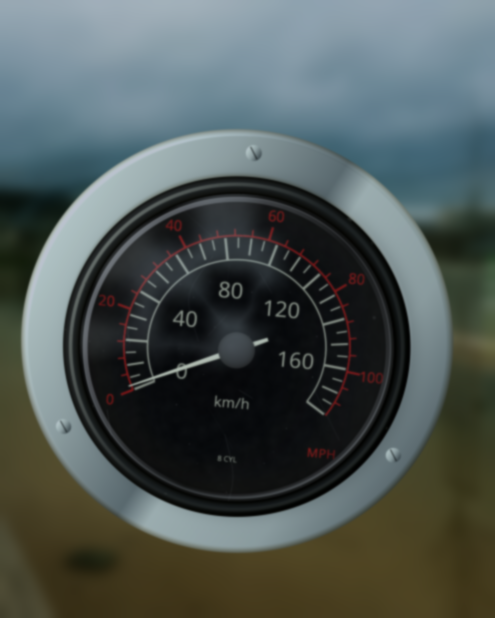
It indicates 2.5; km/h
